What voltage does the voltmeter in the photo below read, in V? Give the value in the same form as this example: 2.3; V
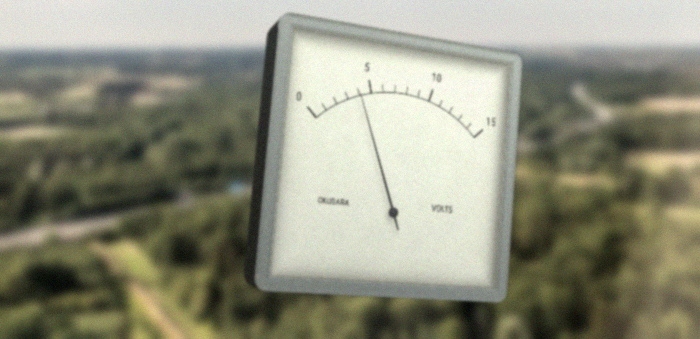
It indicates 4; V
